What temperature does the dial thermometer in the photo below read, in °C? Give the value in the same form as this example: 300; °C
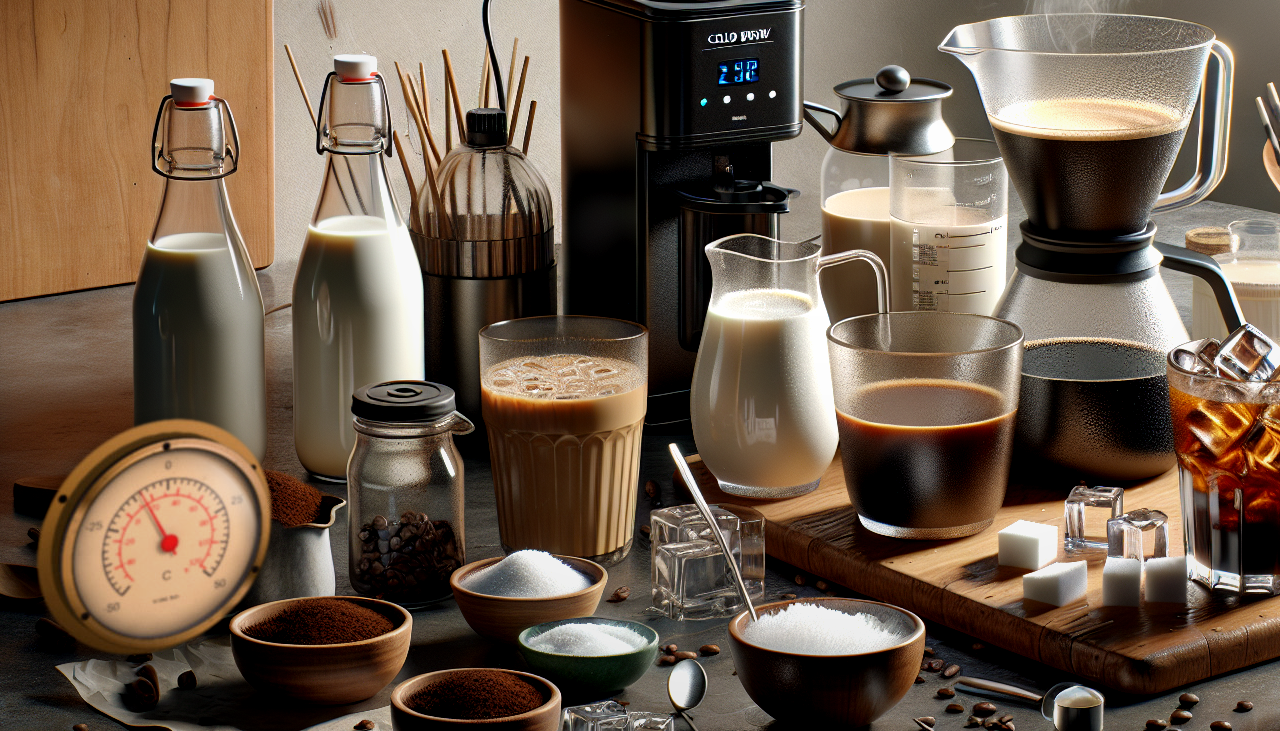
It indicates -10; °C
